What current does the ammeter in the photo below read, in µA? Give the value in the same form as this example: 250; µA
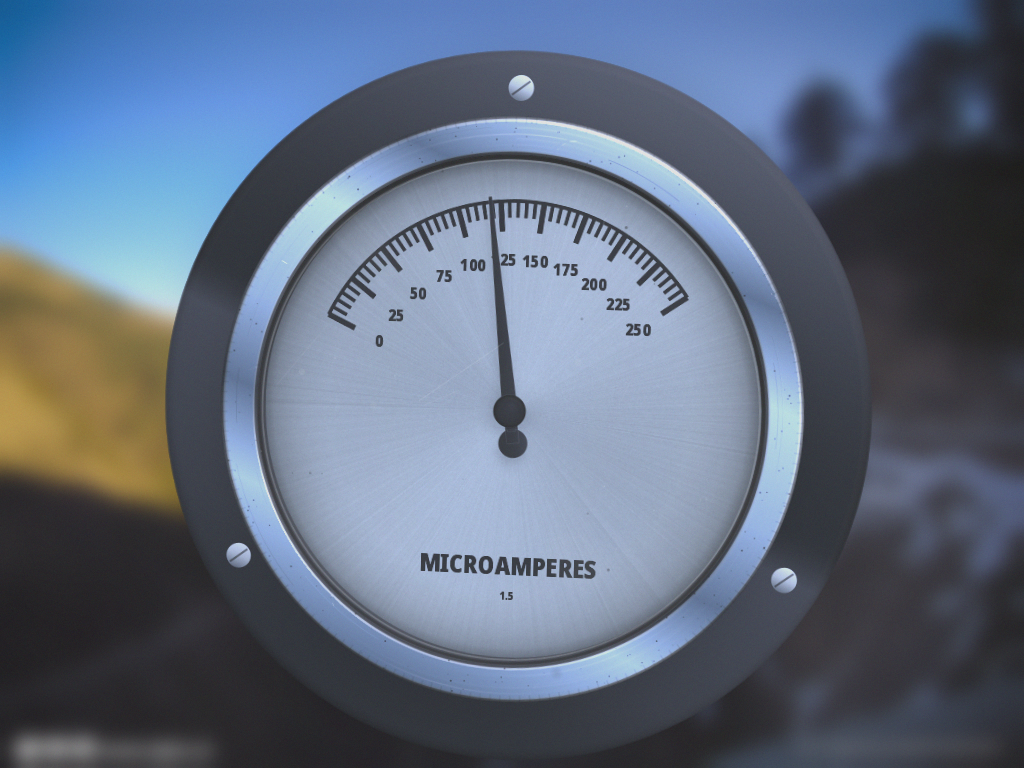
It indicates 120; µA
